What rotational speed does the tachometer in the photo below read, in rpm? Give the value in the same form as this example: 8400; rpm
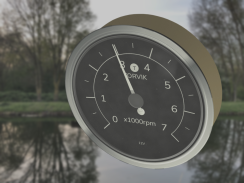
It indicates 3000; rpm
